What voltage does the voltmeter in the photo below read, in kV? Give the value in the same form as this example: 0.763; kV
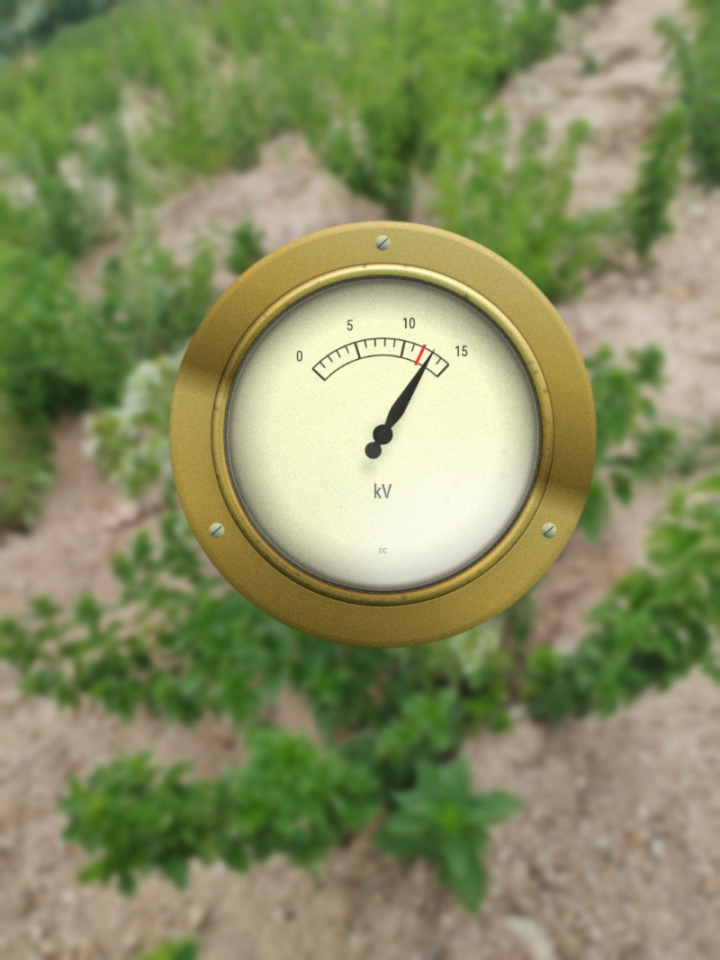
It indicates 13; kV
